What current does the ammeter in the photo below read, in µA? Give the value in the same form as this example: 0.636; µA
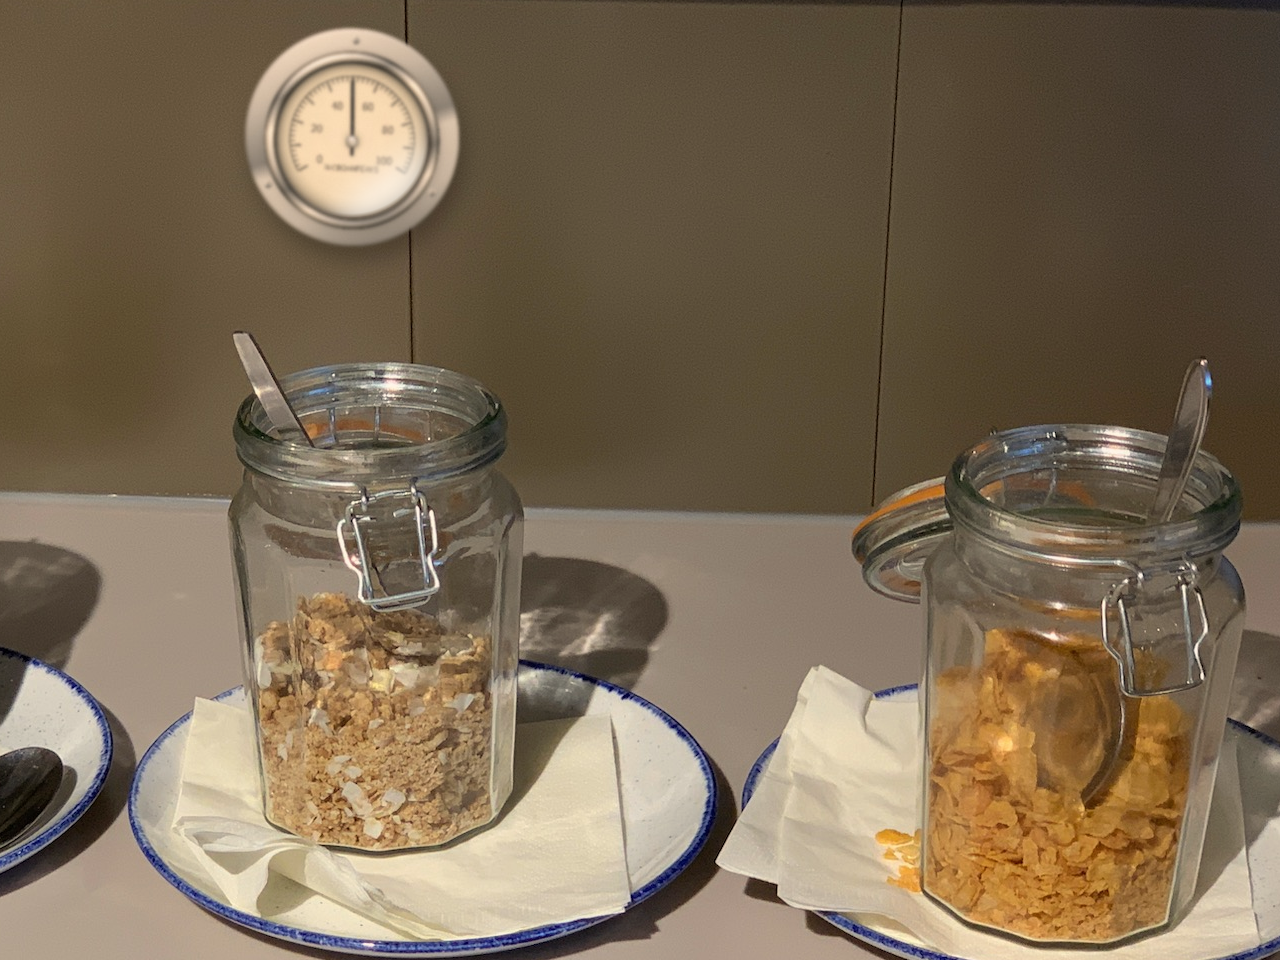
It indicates 50; µA
